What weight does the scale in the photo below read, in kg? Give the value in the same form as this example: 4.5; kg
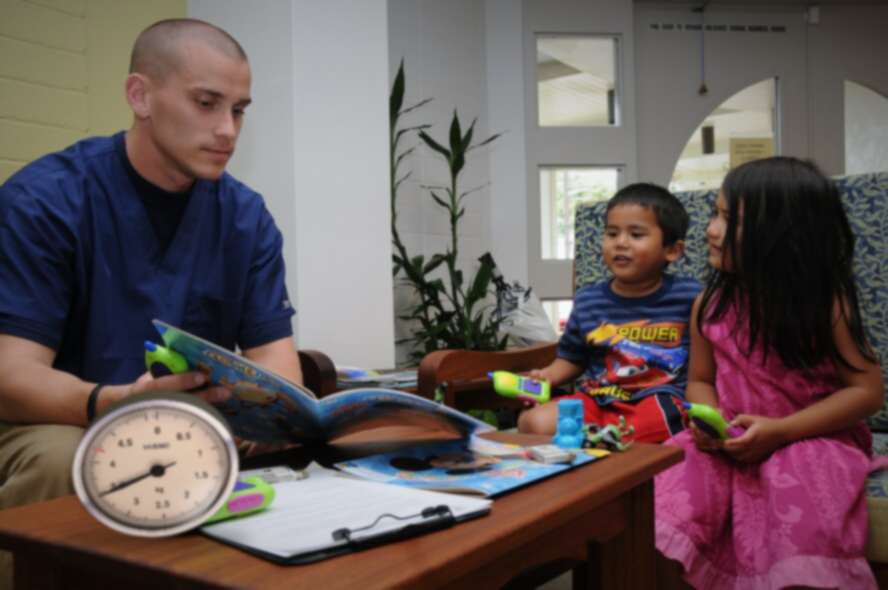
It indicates 3.5; kg
